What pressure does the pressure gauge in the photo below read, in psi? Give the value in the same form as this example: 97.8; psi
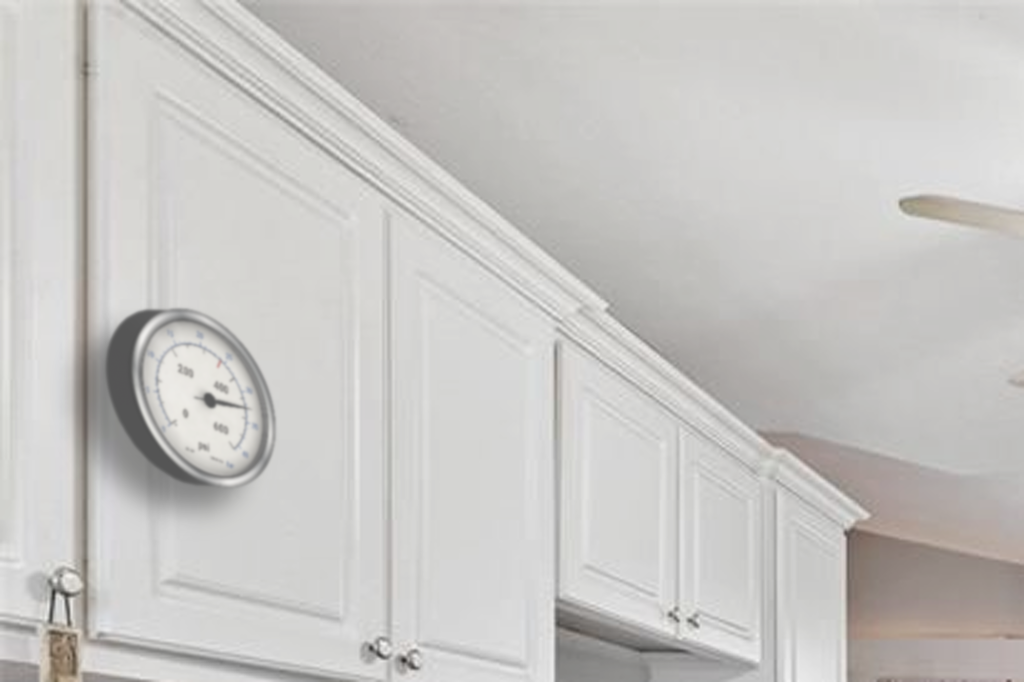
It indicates 475; psi
